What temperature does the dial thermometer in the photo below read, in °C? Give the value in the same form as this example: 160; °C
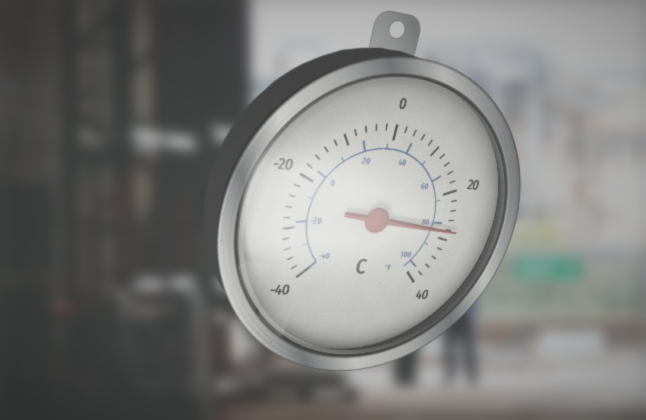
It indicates 28; °C
